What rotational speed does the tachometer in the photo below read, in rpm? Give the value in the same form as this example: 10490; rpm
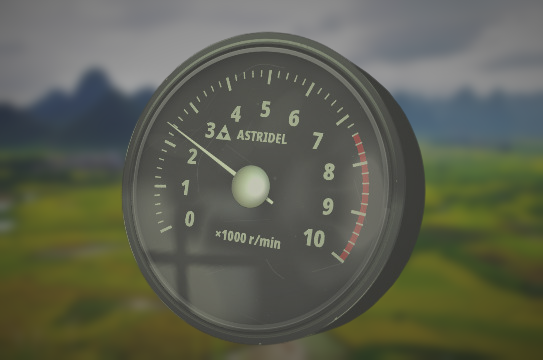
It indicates 2400; rpm
